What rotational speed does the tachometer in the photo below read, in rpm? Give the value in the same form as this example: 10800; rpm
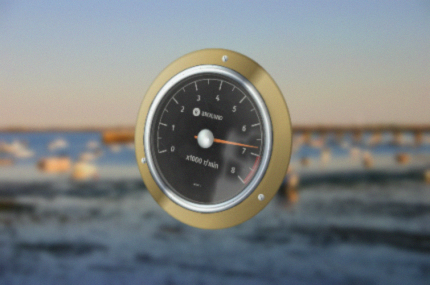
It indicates 6750; rpm
